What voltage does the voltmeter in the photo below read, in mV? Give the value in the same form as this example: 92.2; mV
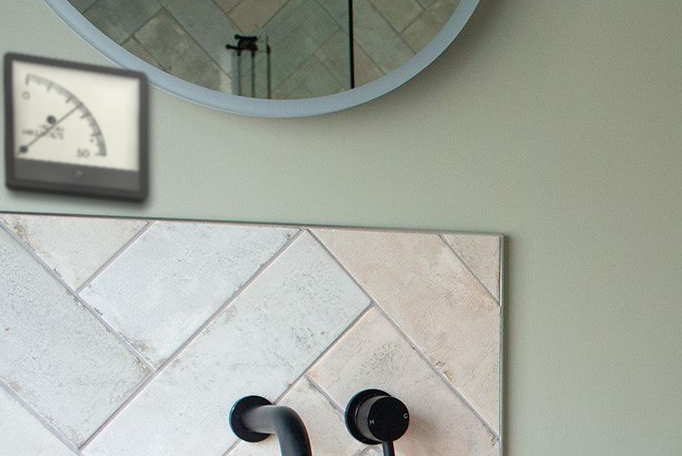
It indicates 25; mV
